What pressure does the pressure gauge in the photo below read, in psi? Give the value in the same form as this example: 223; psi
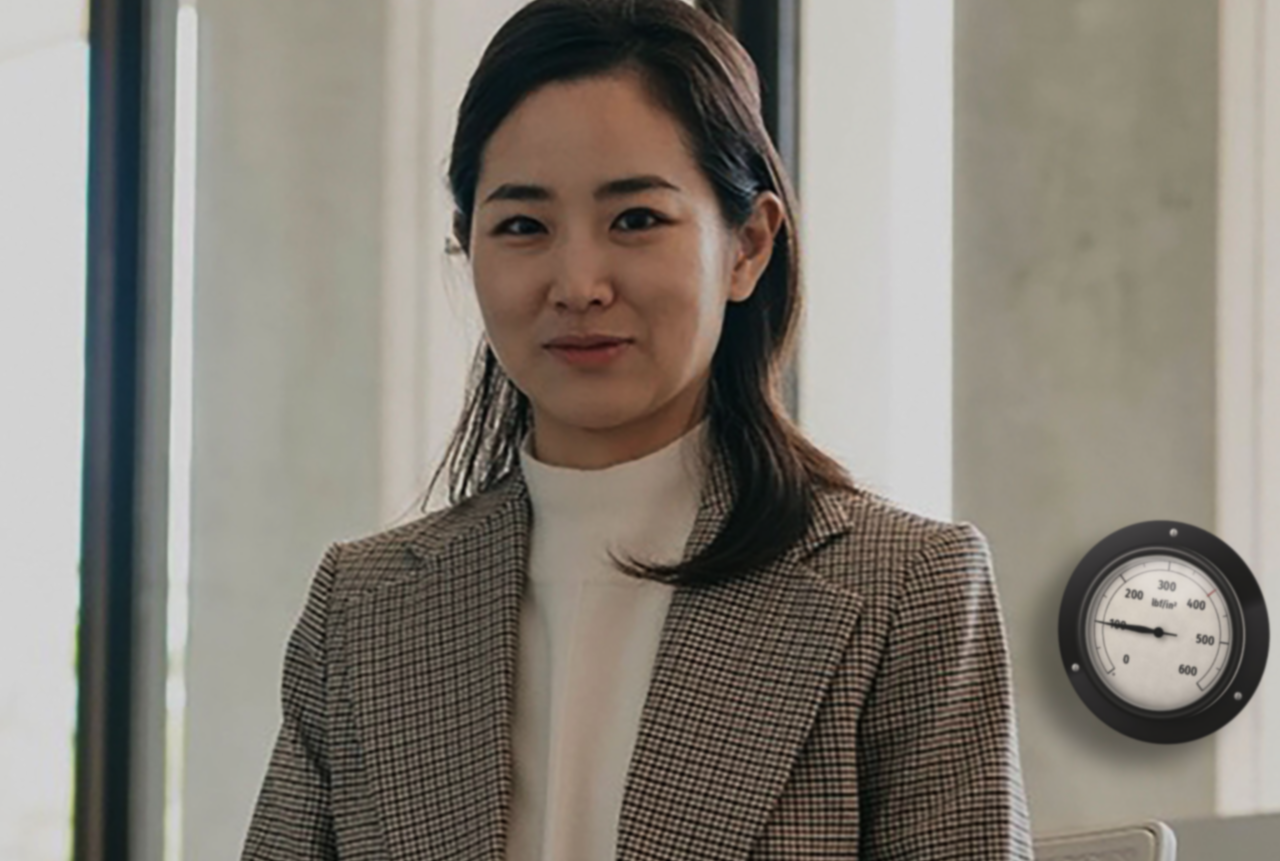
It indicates 100; psi
